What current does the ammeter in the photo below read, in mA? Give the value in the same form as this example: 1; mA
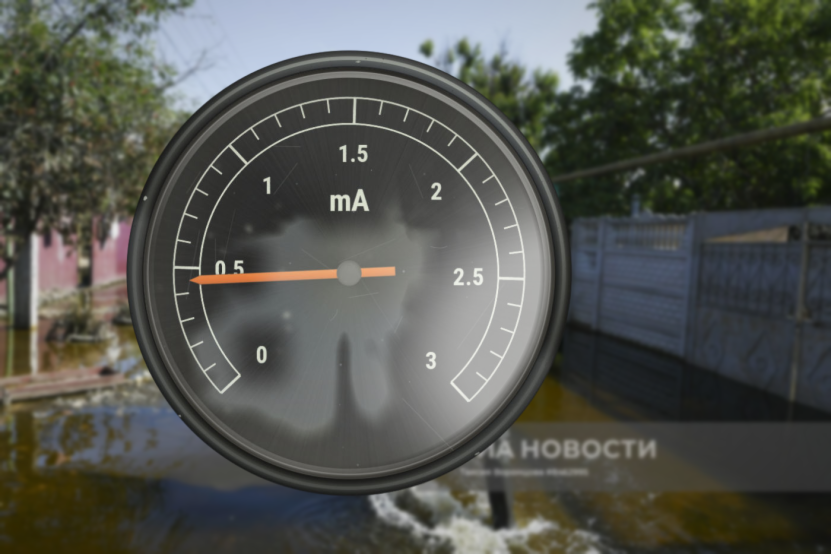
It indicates 0.45; mA
